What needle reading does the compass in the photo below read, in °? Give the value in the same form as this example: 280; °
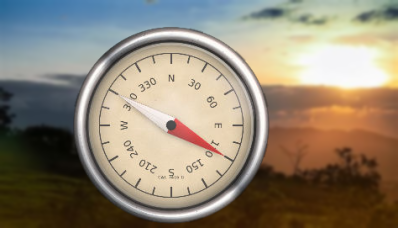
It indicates 120; °
